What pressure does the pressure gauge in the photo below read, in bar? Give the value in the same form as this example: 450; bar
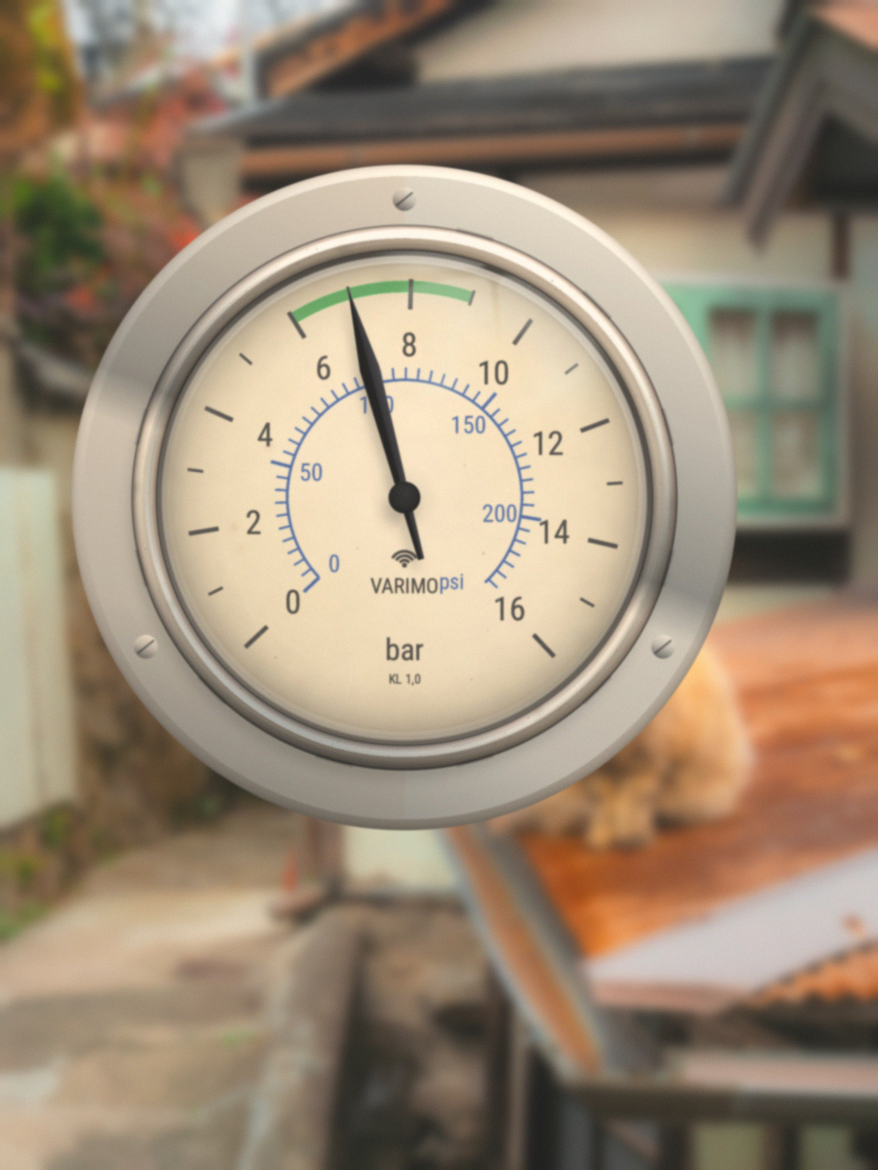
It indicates 7; bar
